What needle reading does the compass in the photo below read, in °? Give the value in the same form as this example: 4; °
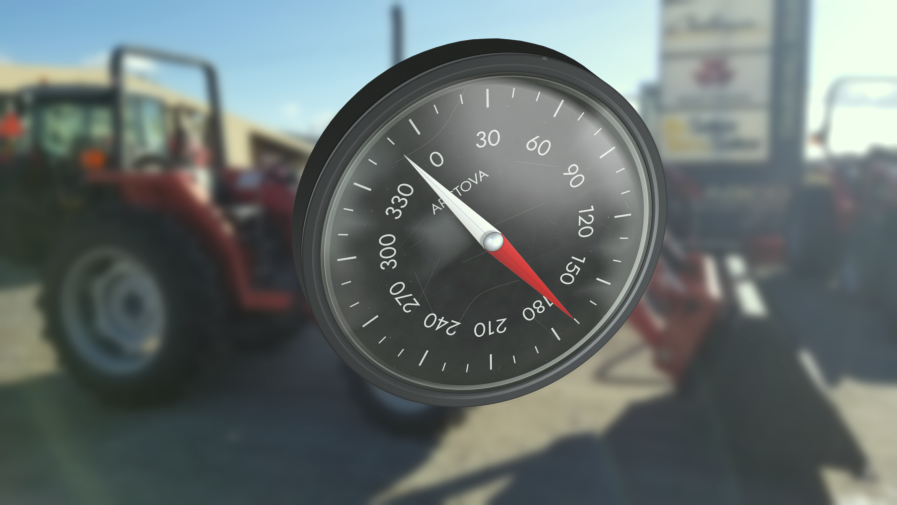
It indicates 170; °
